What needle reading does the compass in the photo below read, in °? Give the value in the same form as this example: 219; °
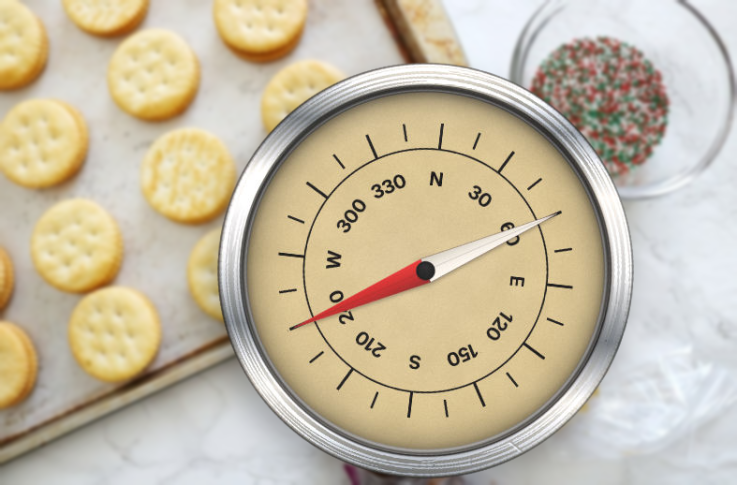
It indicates 240; °
